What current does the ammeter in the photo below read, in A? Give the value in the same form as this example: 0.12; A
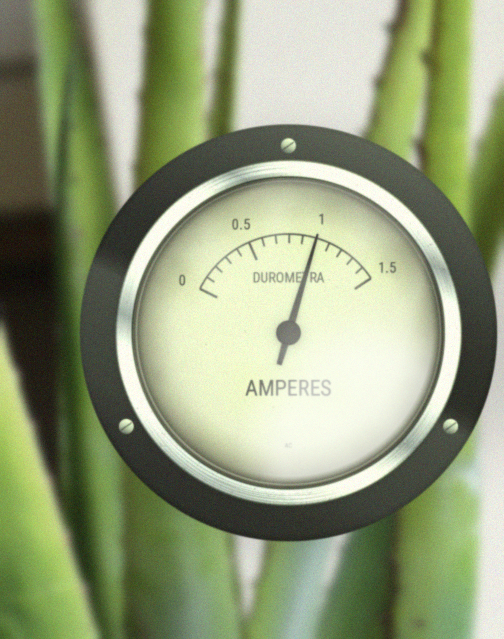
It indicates 1; A
